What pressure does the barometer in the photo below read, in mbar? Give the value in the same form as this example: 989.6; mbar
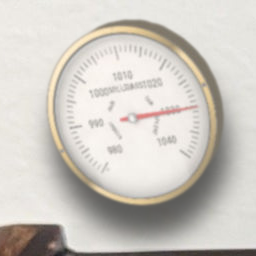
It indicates 1030; mbar
